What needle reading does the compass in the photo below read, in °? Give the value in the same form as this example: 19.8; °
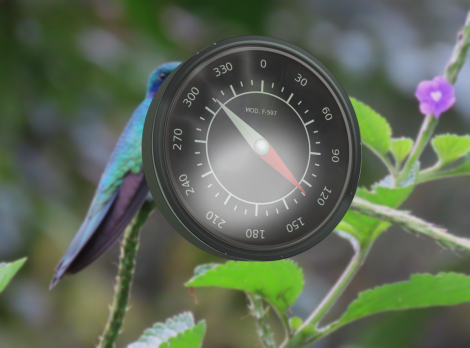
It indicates 130; °
